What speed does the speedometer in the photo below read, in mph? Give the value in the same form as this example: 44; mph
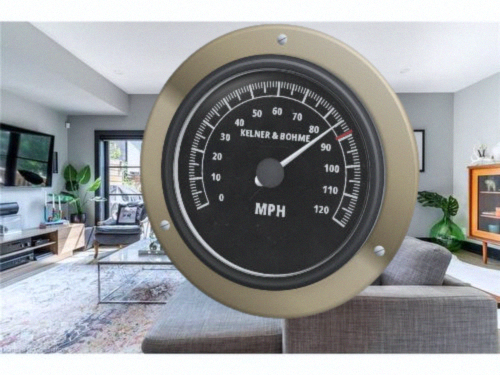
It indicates 85; mph
